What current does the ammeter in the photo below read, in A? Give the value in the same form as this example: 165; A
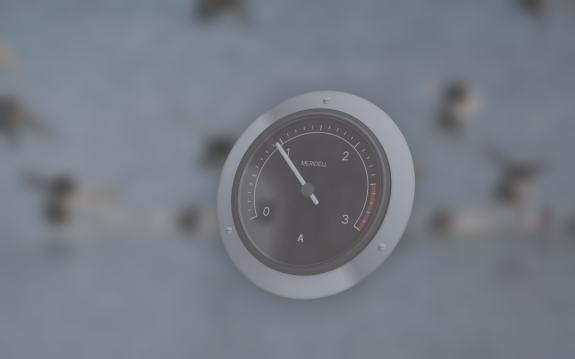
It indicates 0.95; A
